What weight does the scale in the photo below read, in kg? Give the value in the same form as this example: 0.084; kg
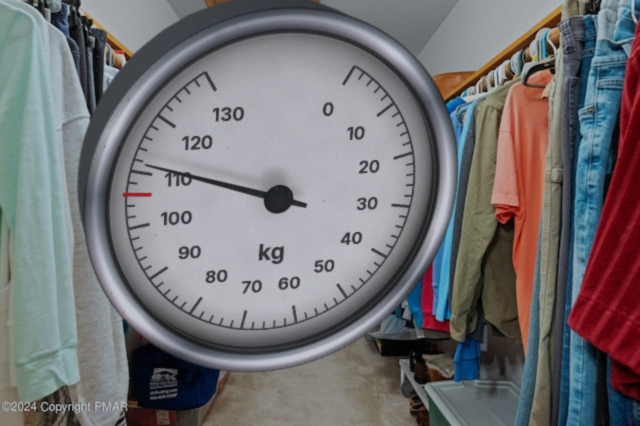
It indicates 112; kg
